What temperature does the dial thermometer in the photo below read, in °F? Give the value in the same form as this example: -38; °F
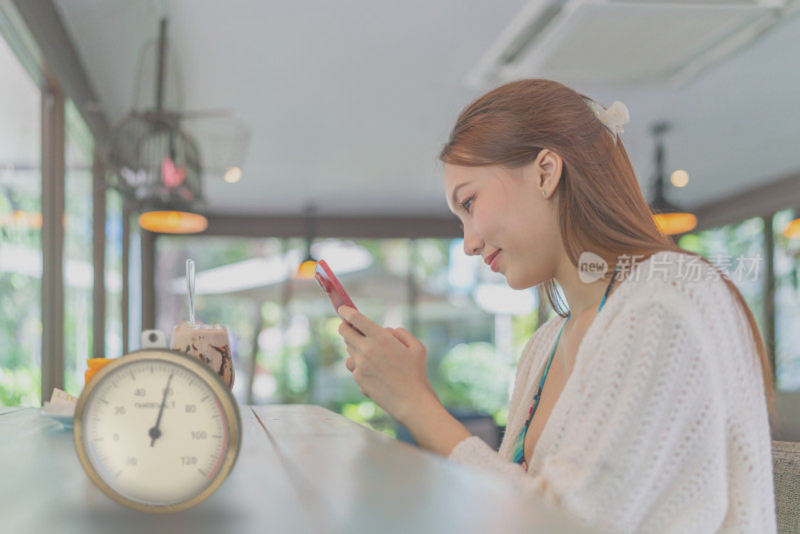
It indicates 60; °F
